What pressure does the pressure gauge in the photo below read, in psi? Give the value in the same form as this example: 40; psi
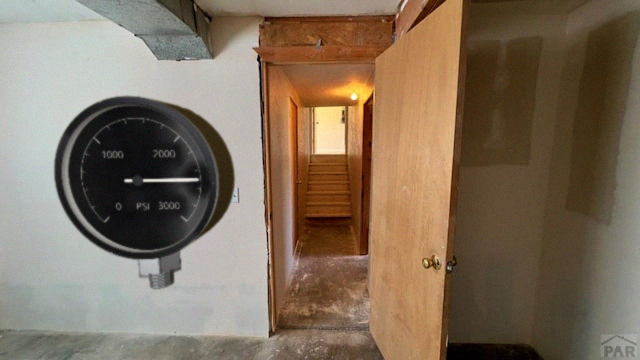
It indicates 2500; psi
